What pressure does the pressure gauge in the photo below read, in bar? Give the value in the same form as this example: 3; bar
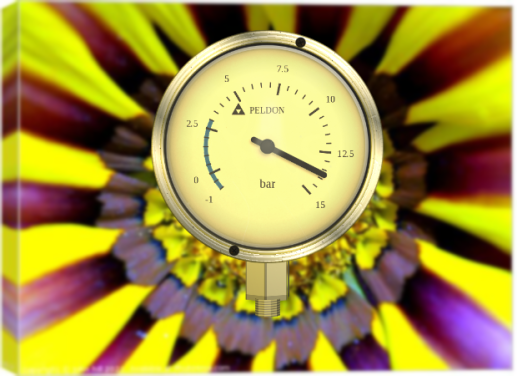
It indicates 13.75; bar
